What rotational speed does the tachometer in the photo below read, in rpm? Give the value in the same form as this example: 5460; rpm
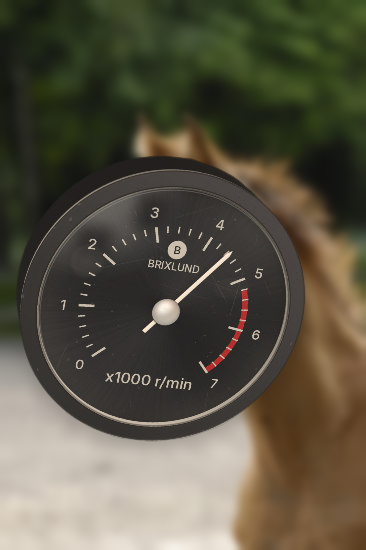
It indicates 4400; rpm
